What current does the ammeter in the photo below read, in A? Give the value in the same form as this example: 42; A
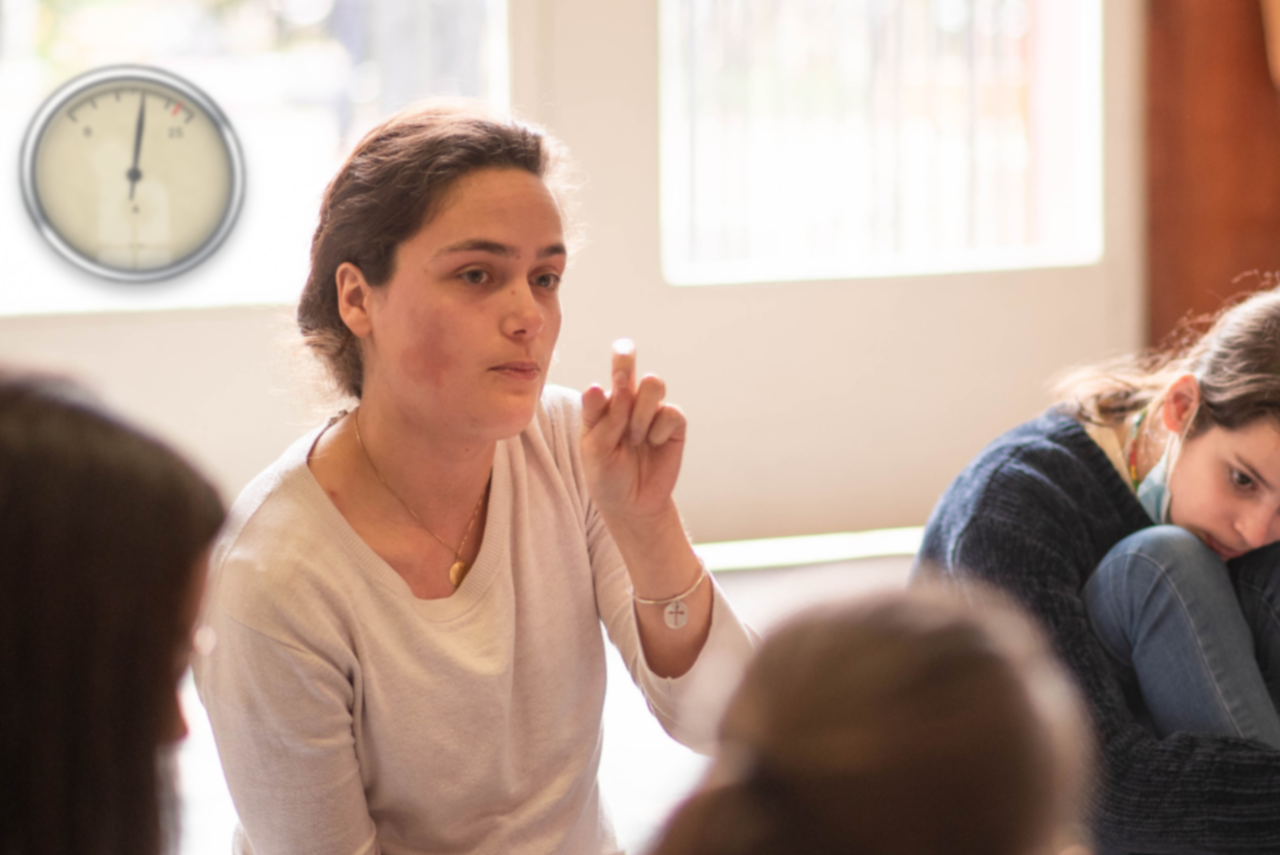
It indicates 15; A
